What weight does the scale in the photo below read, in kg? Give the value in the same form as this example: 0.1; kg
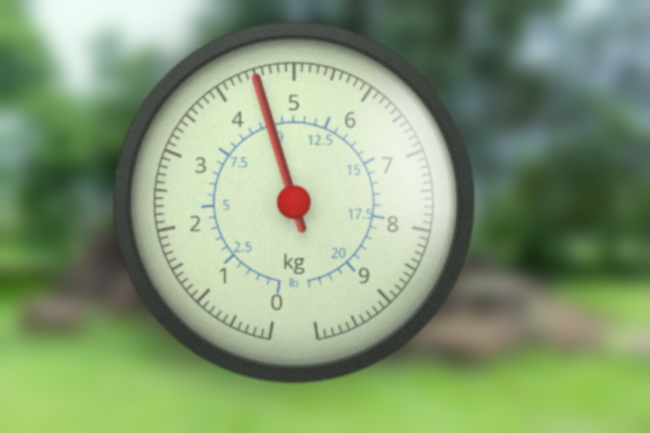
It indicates 4.5; kg
